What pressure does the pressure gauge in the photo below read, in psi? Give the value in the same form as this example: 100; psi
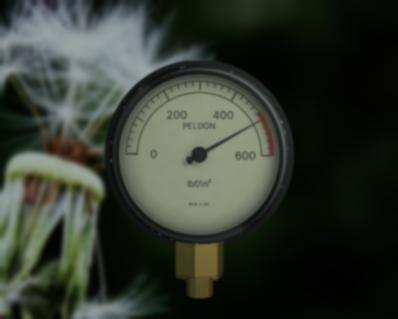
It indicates 500; psi
